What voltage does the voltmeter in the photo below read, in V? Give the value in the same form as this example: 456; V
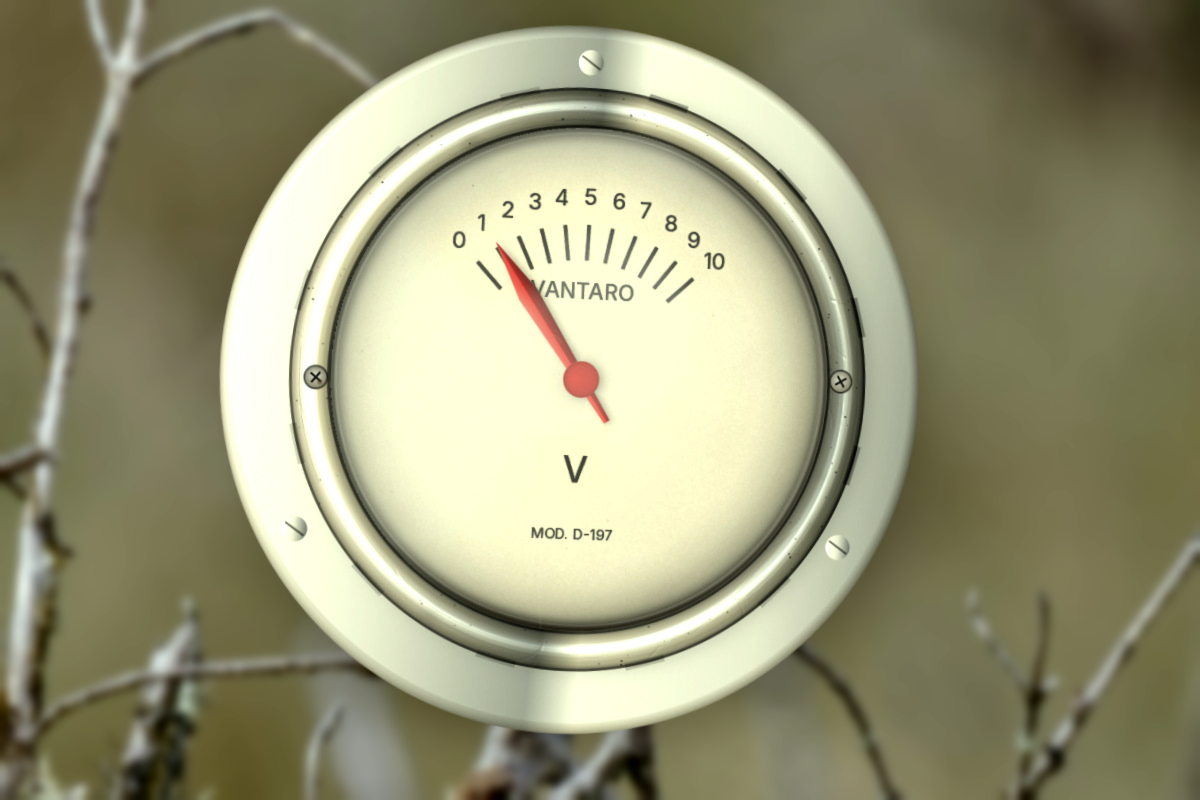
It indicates 1; V
